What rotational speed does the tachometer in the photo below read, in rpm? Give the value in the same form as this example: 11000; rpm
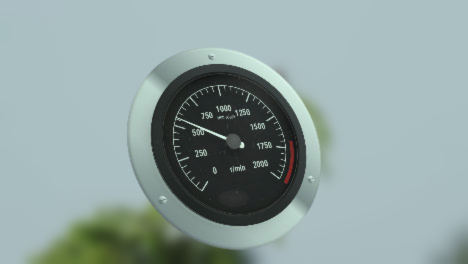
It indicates 550; rpm
